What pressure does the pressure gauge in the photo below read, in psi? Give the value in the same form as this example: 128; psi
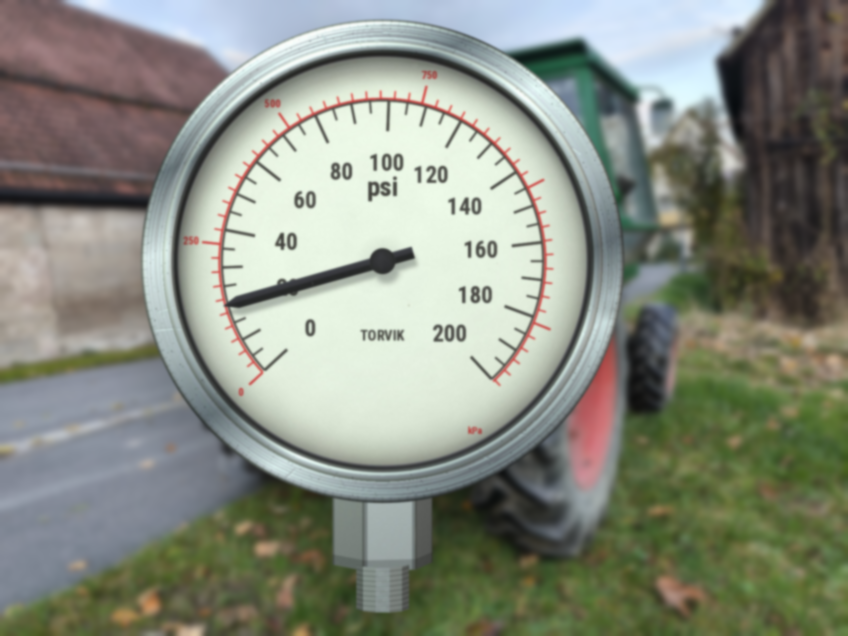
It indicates 20; psi
